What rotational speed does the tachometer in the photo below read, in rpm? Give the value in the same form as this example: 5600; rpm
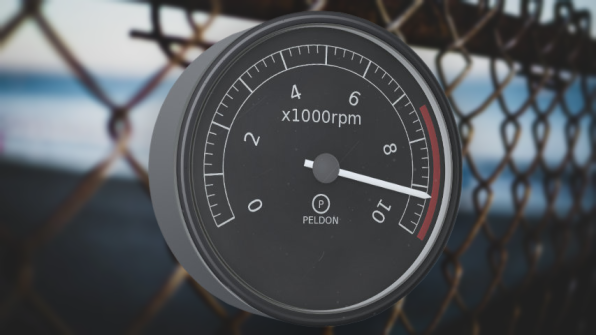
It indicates 9200; rpm
